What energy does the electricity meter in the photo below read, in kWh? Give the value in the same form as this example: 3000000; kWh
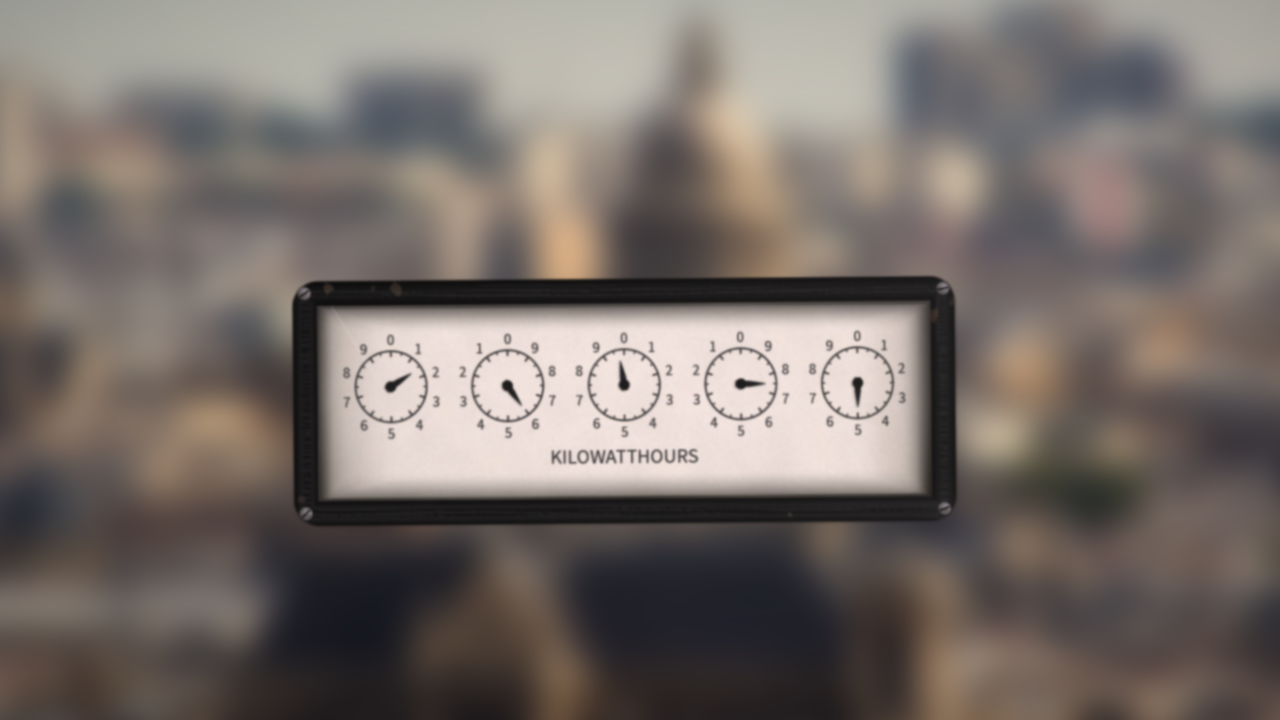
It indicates 15975; kWh
